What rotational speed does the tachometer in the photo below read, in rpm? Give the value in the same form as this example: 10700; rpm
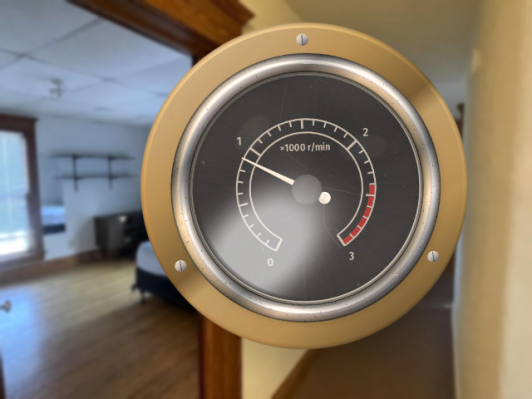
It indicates 900; rpm
